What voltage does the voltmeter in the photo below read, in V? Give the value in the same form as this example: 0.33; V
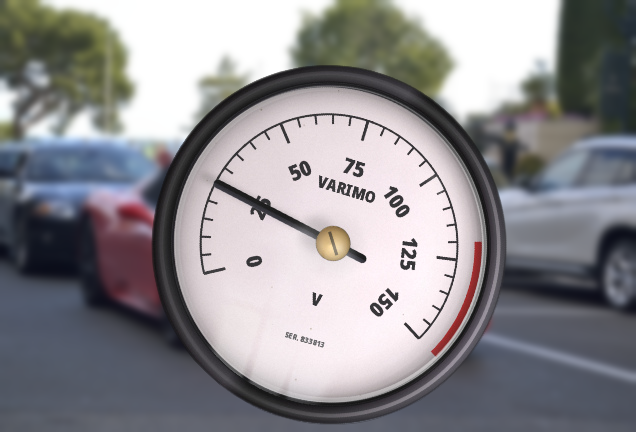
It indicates 25; V
